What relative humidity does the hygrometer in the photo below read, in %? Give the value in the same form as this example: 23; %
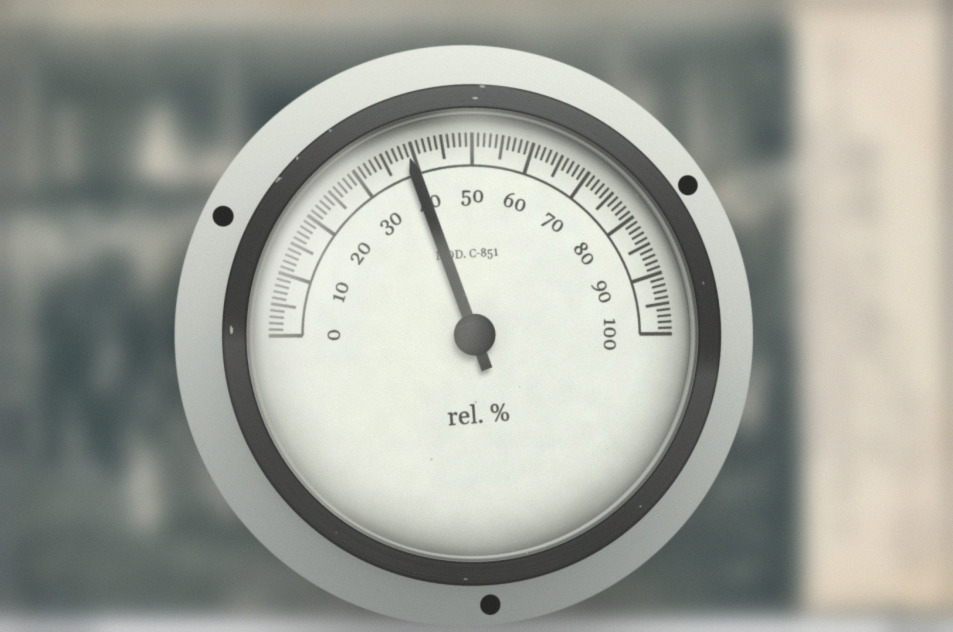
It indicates 39; %
